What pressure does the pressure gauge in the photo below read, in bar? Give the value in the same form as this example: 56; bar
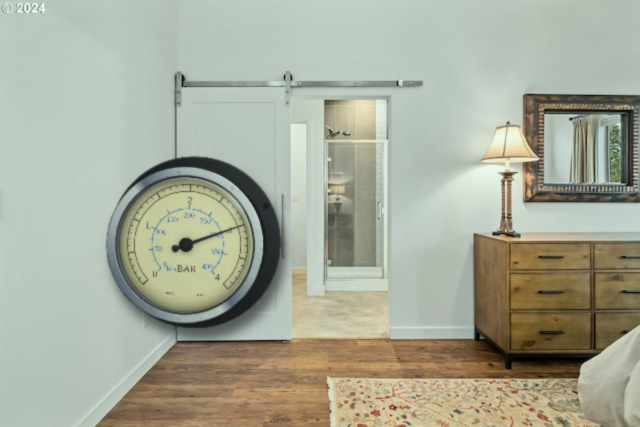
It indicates 3; bar
